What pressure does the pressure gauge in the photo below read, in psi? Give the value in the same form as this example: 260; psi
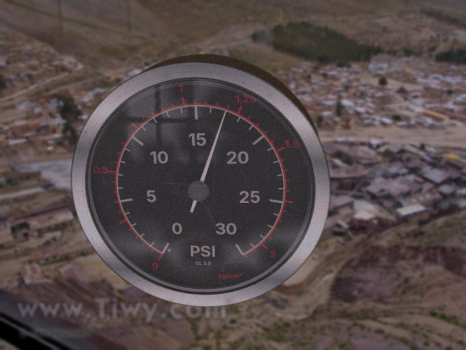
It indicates 17; psi
